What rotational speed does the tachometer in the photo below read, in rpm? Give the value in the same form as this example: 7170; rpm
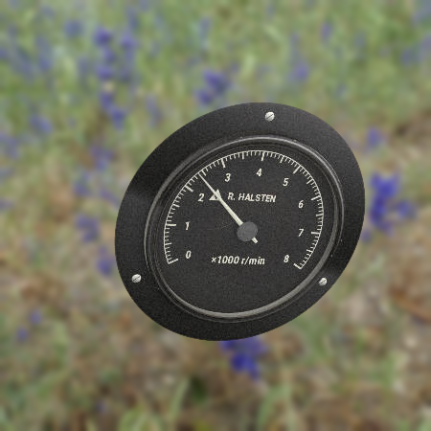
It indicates 2400; rpm
